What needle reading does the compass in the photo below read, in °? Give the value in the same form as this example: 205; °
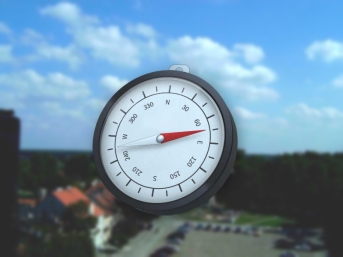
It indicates 75; °
